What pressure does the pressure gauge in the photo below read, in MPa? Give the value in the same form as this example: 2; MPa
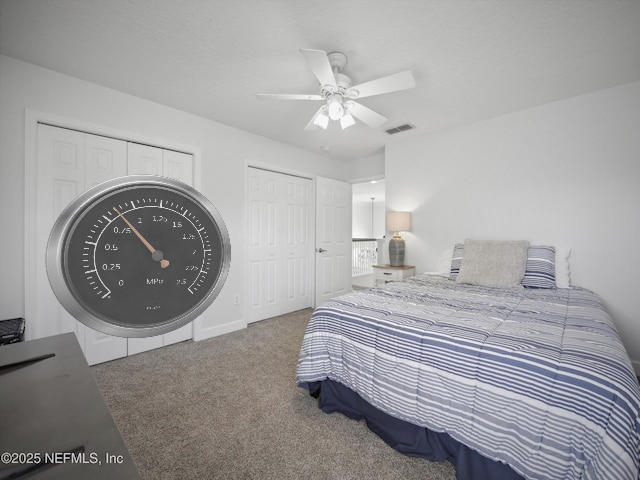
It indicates 0.85; MPa
